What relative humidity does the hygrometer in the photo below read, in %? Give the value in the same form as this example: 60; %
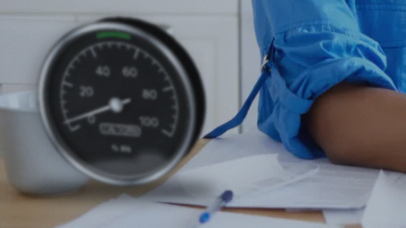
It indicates 4; %
